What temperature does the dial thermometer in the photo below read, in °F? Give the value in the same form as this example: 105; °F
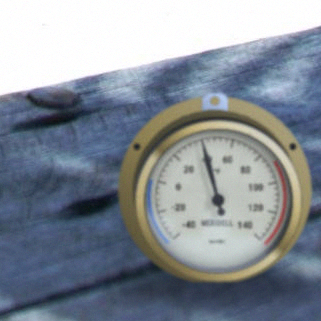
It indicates 40; °F
